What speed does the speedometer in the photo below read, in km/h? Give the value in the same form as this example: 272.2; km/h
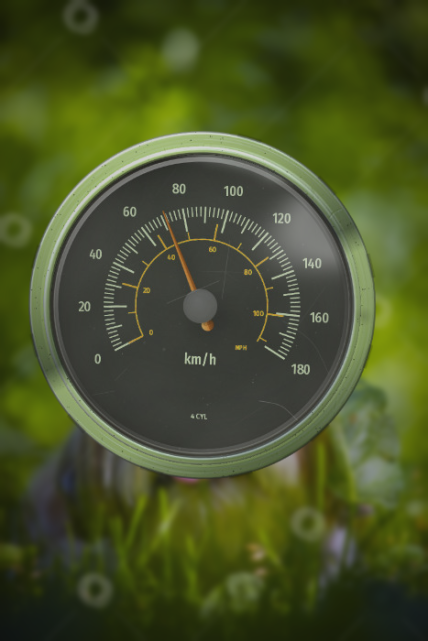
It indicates 72; km/h
